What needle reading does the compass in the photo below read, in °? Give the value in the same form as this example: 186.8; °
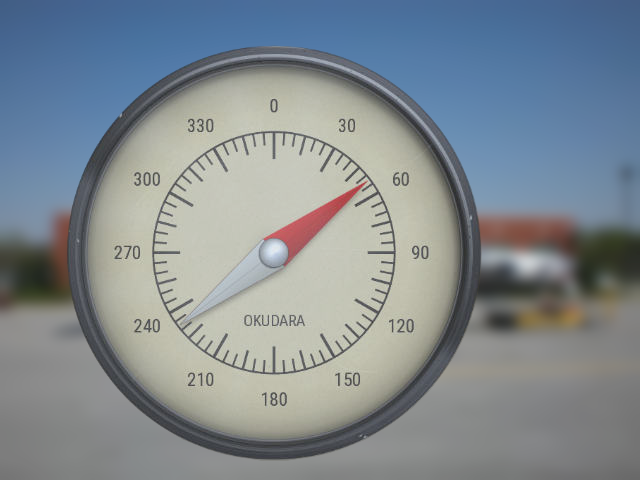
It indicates 52.5; °
